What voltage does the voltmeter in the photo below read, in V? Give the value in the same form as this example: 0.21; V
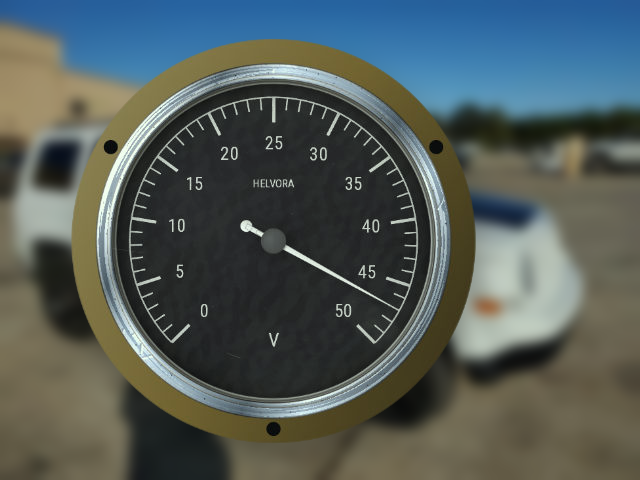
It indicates 47; V
